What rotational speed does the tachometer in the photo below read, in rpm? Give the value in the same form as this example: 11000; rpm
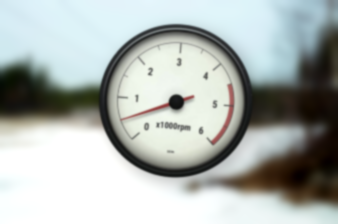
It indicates 500; rpm
